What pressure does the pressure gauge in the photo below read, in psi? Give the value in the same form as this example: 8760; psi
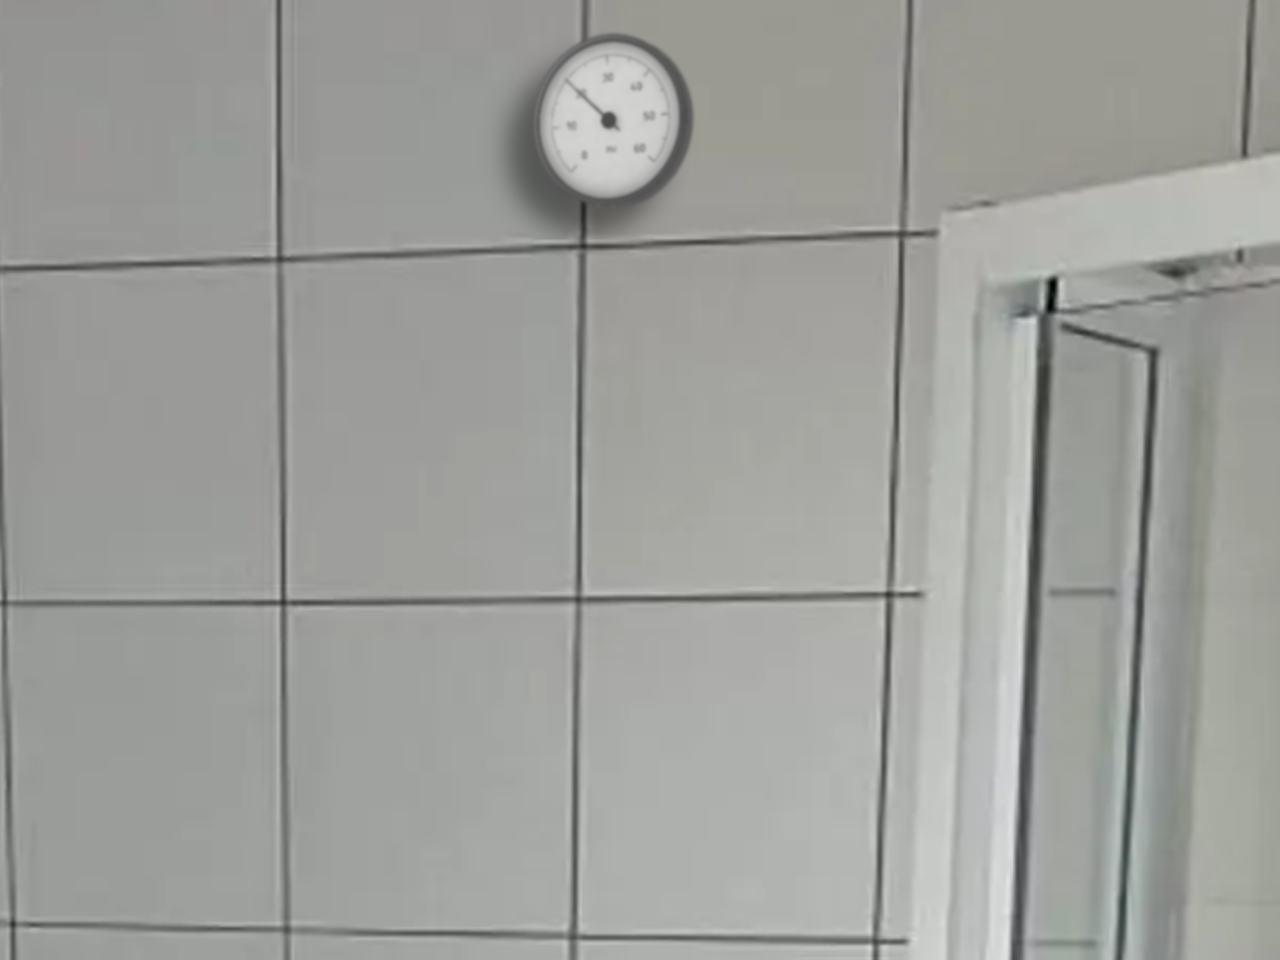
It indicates 20; psi
